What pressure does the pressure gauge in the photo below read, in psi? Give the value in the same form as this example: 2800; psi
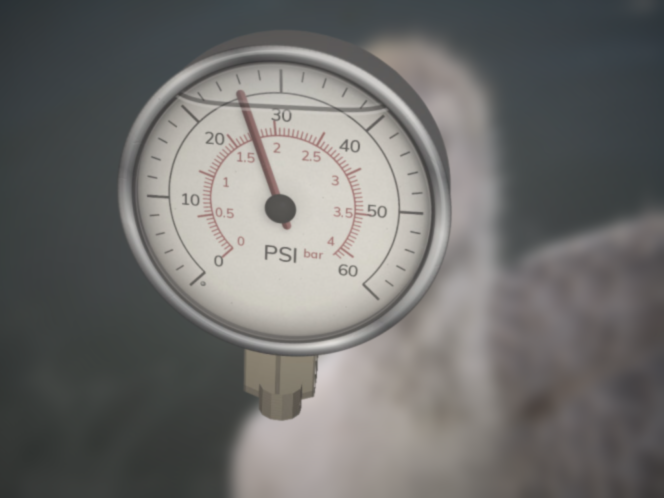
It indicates 26; psi
